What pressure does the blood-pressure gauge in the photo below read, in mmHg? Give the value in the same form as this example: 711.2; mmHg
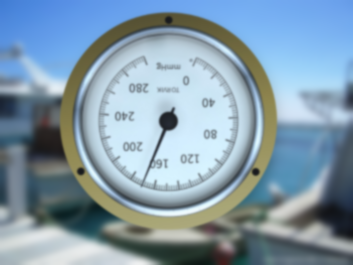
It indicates 170; mmHg
